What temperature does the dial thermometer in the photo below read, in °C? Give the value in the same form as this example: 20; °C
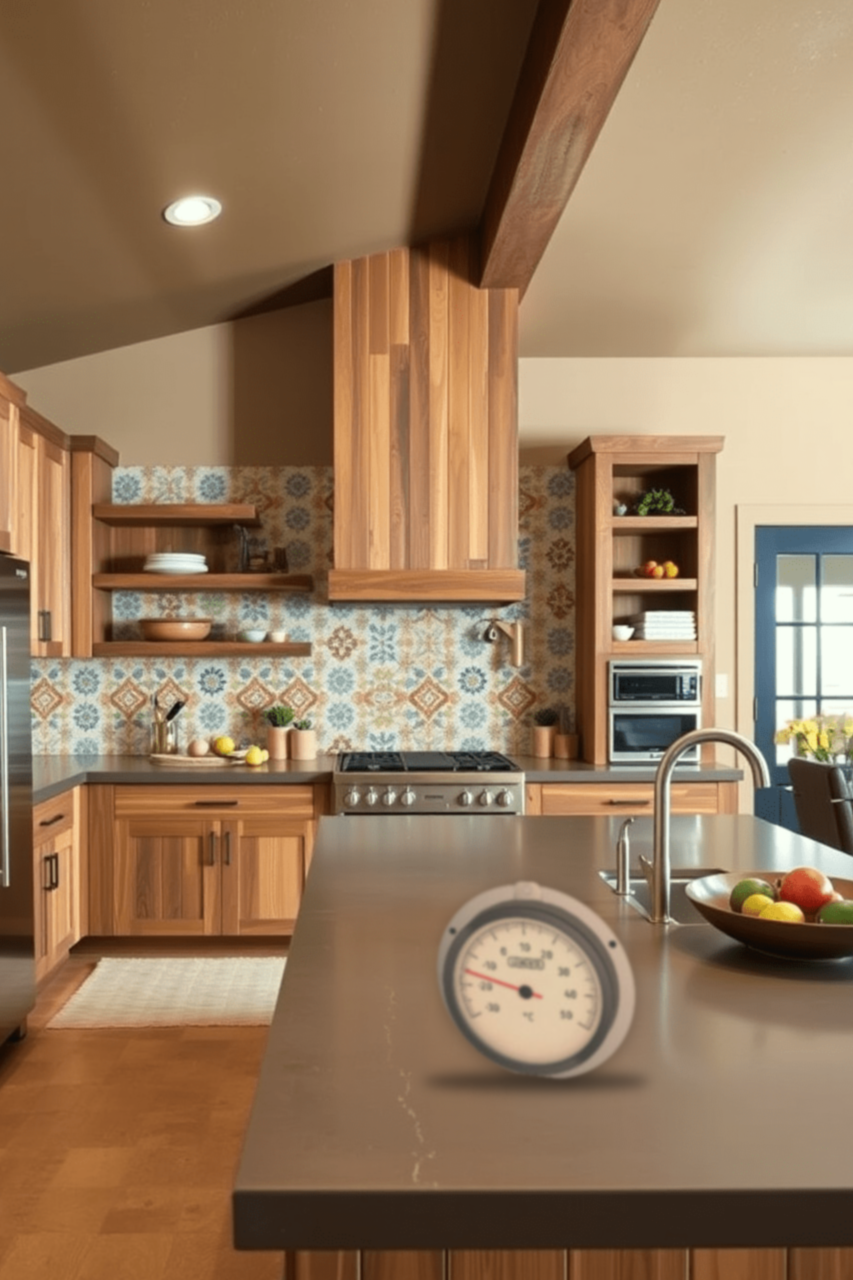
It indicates -15; °C
